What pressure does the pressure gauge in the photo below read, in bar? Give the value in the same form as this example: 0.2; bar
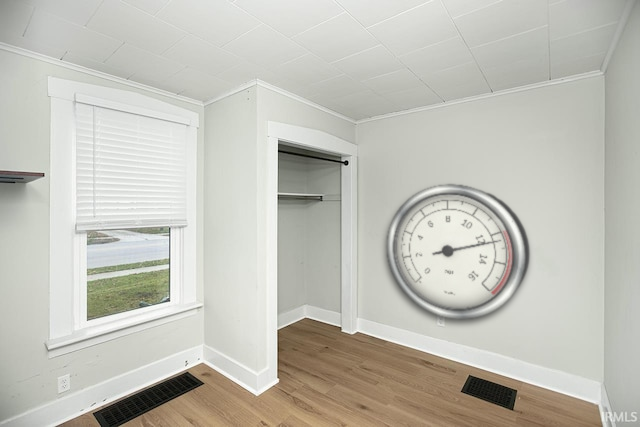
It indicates 12.5; bar
